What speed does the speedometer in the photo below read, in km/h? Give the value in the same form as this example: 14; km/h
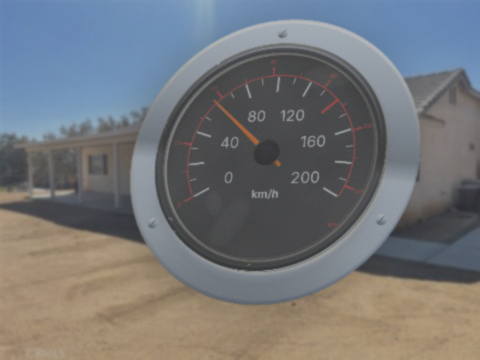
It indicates 60; km/h
